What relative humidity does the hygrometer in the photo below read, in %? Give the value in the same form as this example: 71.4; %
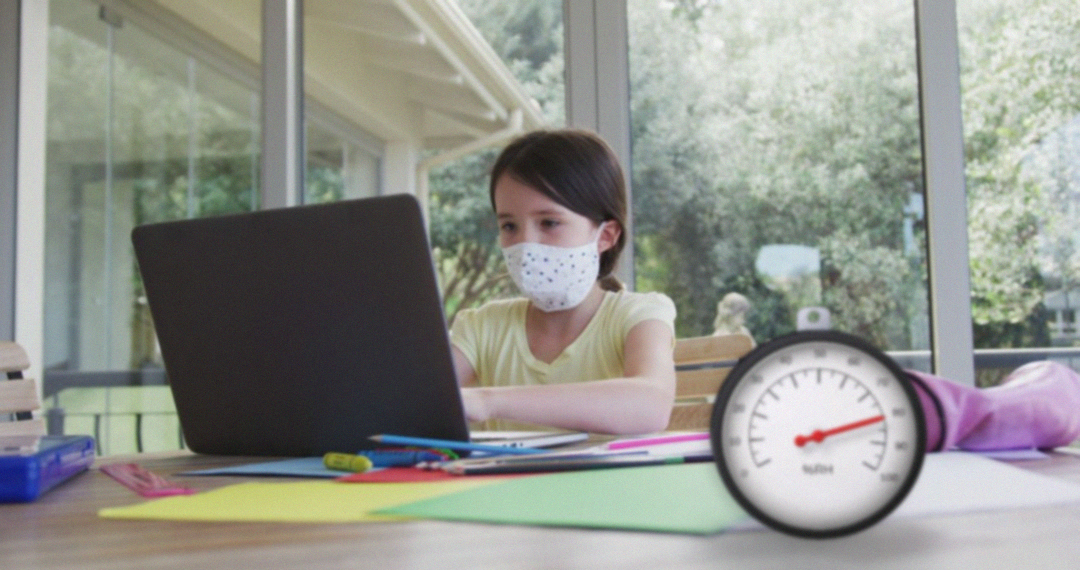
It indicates 80; %
